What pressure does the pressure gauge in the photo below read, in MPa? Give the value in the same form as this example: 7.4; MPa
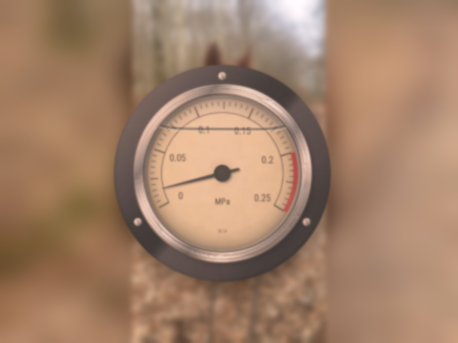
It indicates 0.015; MPa
